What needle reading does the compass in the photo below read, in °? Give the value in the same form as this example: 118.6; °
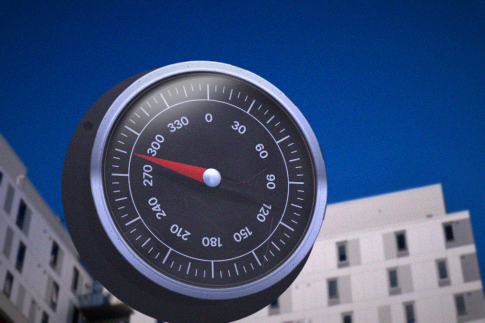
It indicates 285; °
